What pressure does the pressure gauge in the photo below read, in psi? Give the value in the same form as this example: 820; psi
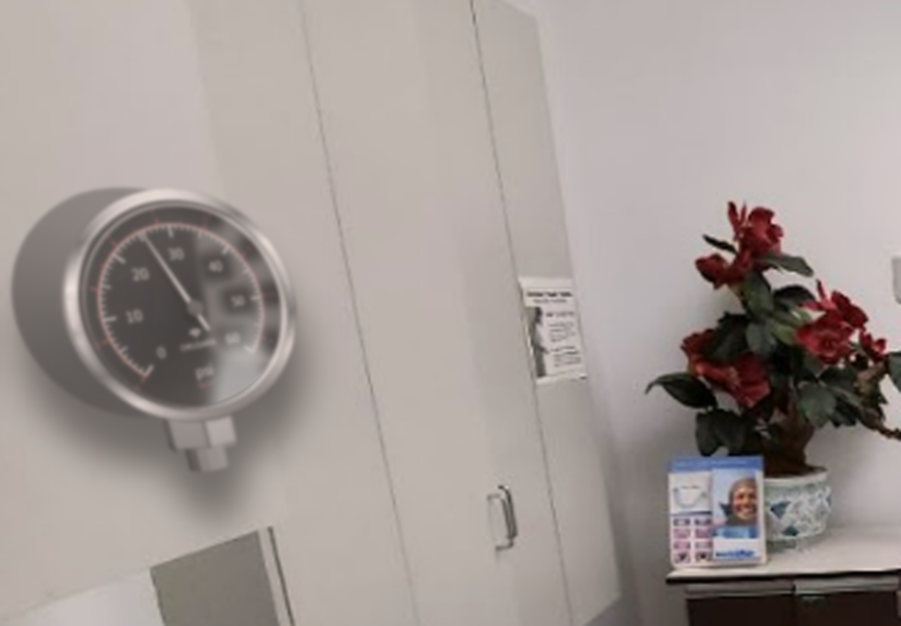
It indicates 25; psi
